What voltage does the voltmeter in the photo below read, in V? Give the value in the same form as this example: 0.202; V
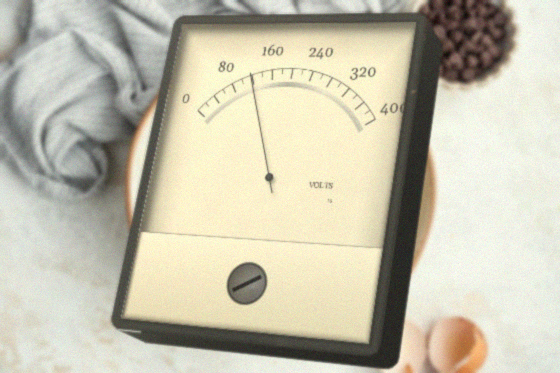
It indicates 120; V
